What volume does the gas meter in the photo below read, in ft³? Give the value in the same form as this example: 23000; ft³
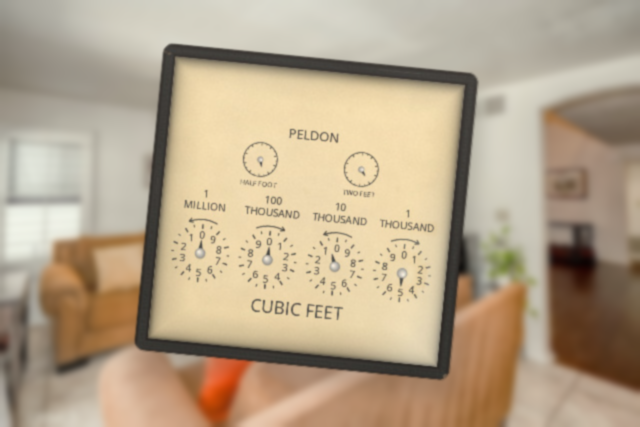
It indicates 500; ft³
